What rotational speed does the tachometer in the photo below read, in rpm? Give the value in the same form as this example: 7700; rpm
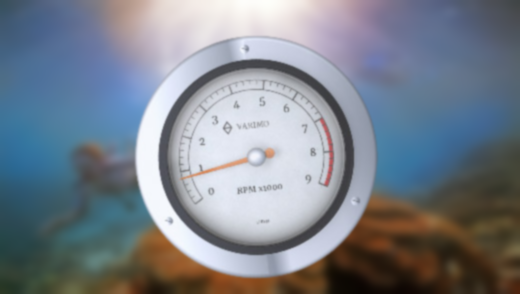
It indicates 800; rpm
